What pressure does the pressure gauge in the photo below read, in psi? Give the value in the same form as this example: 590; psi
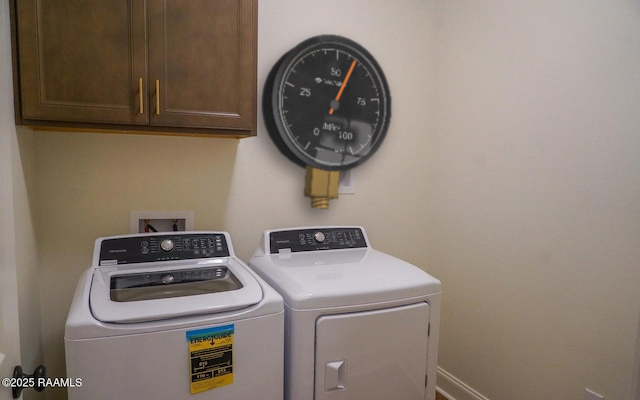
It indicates 57.5; psi
